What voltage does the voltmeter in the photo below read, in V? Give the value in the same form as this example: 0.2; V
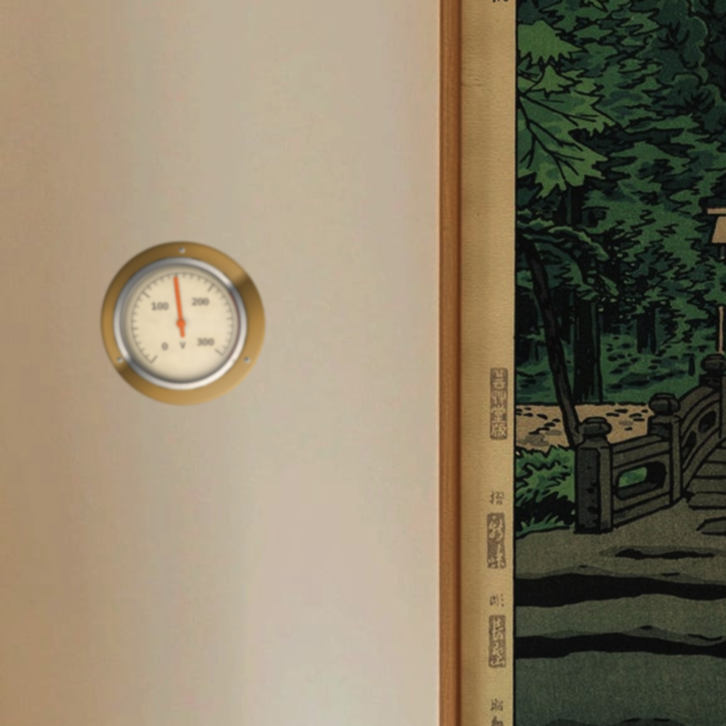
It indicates 150; V
